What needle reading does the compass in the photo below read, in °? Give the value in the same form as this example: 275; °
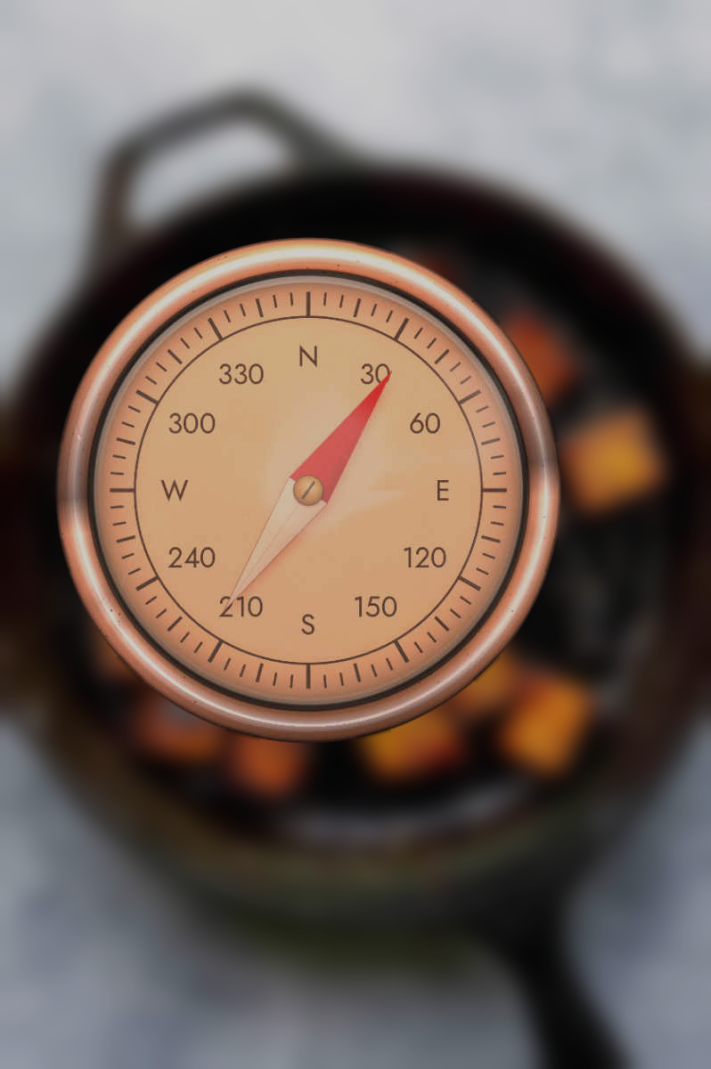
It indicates 35; °
